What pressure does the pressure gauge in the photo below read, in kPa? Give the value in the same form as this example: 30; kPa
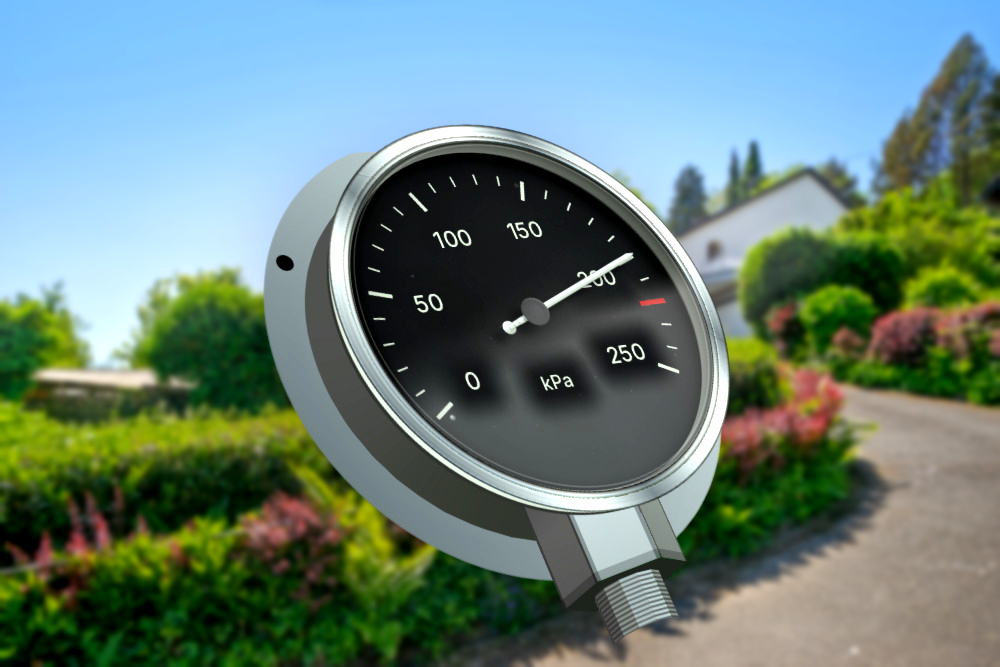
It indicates 200; kPa
